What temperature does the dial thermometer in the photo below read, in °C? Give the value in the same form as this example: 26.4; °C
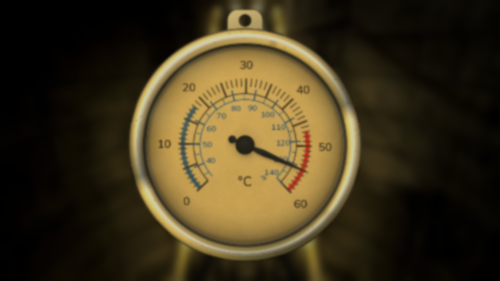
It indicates 55; °C
